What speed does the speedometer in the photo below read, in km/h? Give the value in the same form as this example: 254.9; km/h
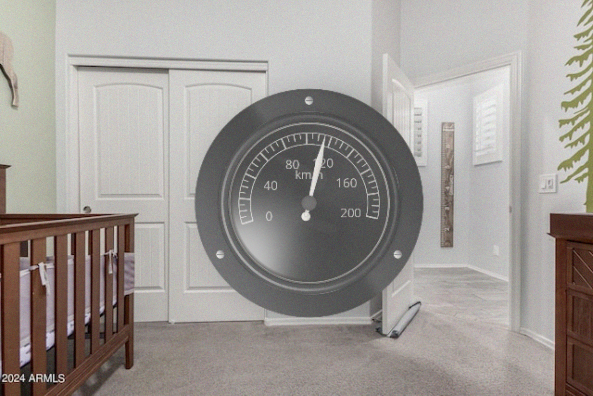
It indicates 115; km/h
